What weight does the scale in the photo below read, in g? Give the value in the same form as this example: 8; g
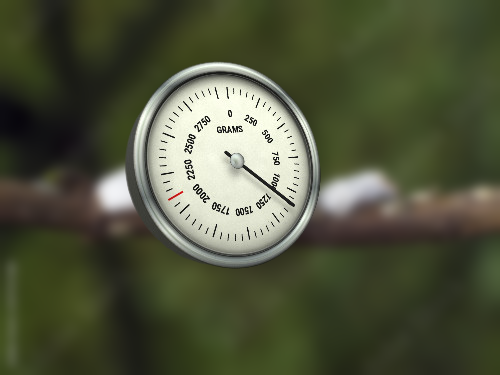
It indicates 1100; g
